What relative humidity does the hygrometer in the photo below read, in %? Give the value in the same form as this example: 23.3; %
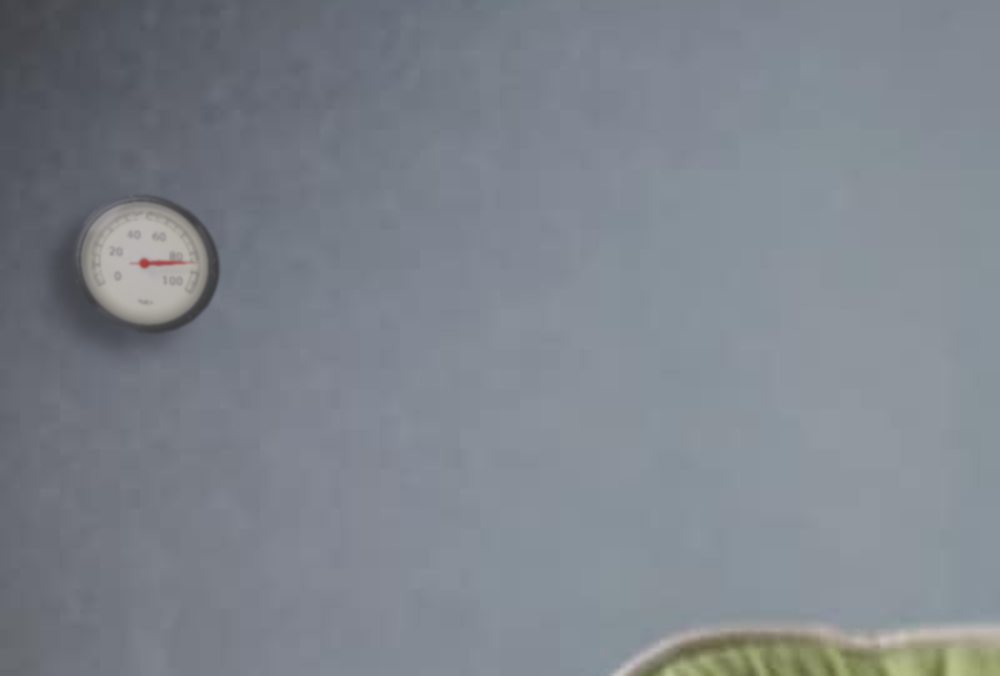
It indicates 85; %
